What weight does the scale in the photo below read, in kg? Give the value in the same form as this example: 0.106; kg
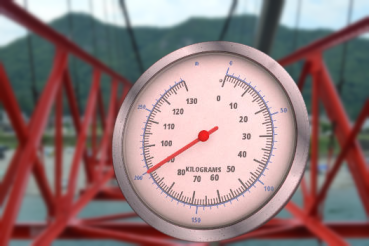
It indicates 90; kg
